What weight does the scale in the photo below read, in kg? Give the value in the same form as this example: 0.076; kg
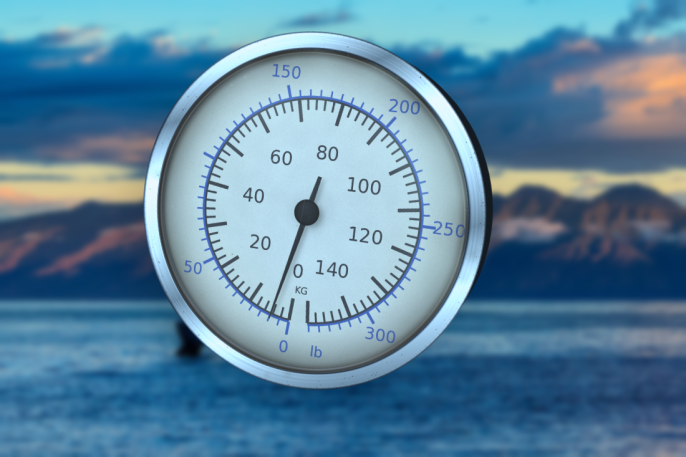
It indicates 4; kg
